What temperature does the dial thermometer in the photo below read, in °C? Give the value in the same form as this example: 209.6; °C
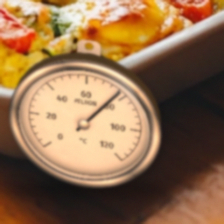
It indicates 76; °C
